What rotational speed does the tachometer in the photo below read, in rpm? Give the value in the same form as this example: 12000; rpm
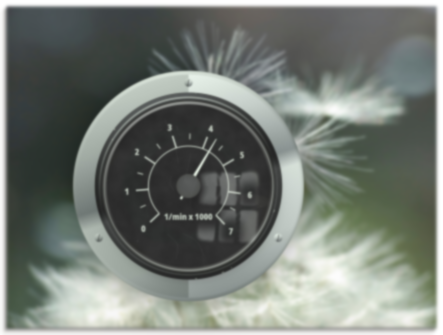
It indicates 4250; rpm
